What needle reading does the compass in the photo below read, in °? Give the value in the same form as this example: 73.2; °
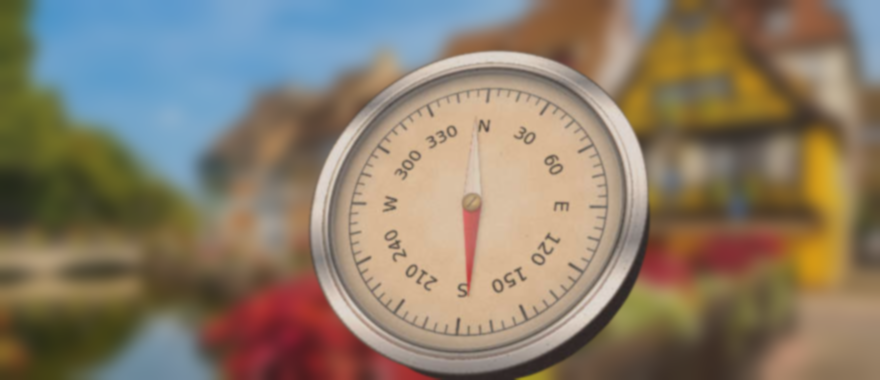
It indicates 175; °
